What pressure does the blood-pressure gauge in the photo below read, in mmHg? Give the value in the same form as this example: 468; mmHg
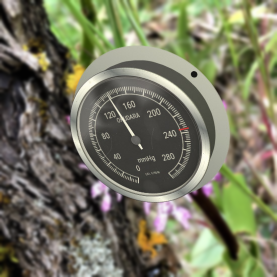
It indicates 140; mmHg
